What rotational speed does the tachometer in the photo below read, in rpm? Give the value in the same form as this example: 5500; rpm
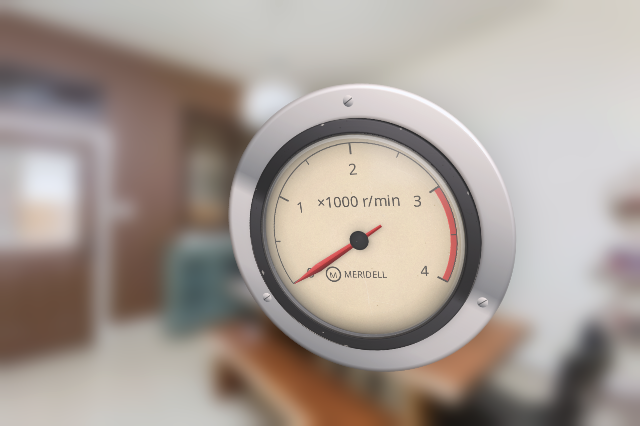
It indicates 0; rpm
